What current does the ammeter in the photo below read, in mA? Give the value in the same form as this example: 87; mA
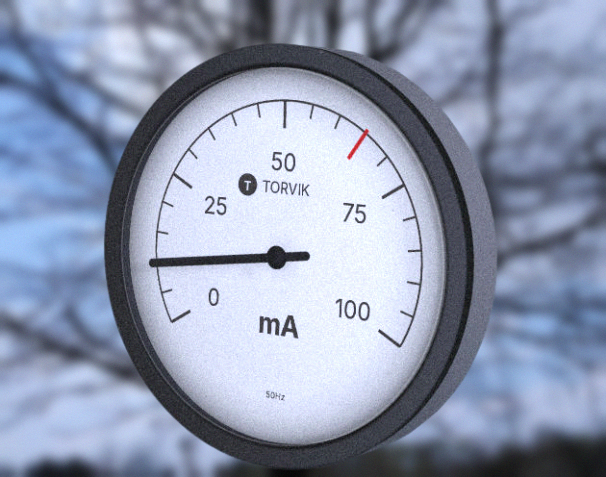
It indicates 10; mA
